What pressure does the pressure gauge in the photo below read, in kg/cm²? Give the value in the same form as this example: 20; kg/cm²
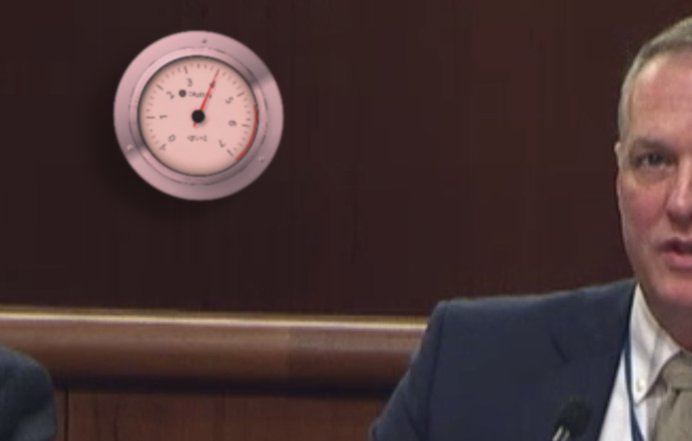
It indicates 4; kg/cm²
